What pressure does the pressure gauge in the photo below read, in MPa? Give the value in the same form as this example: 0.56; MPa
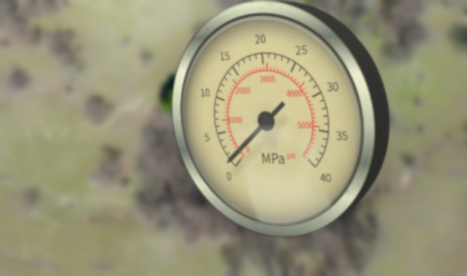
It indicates 1; MPa
